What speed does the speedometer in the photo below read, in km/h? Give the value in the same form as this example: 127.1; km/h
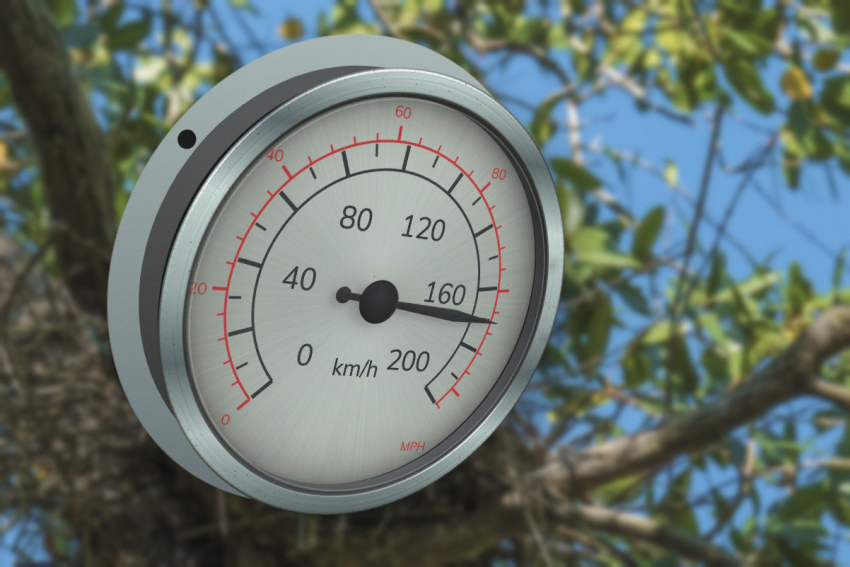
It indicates 170; km/h
